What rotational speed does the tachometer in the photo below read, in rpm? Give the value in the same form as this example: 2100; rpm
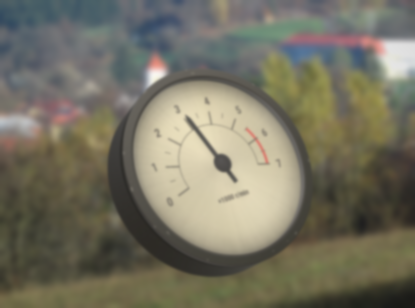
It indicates 3000; rpm
